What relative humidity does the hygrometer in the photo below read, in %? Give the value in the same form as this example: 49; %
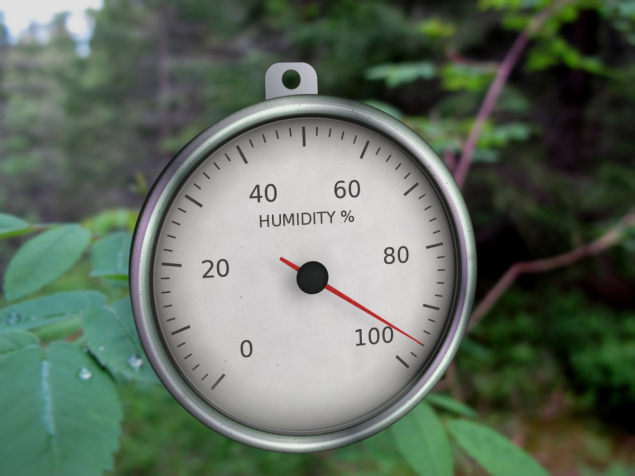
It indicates 96; %
